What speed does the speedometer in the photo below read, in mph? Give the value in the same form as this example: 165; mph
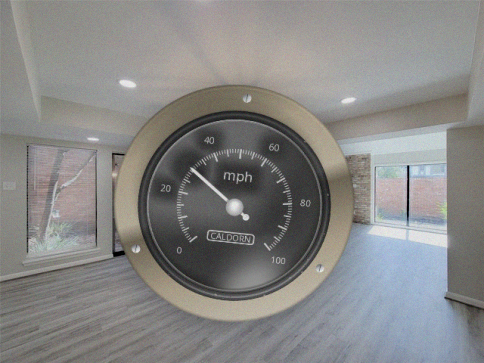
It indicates 30; mph
